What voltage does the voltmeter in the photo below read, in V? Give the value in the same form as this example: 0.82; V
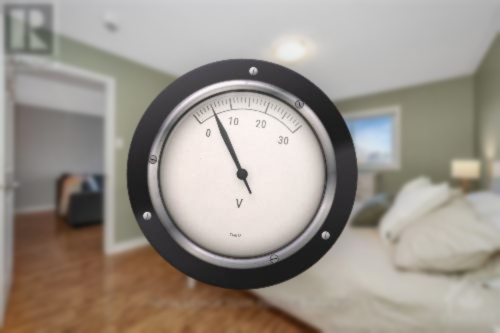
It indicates 5; V
